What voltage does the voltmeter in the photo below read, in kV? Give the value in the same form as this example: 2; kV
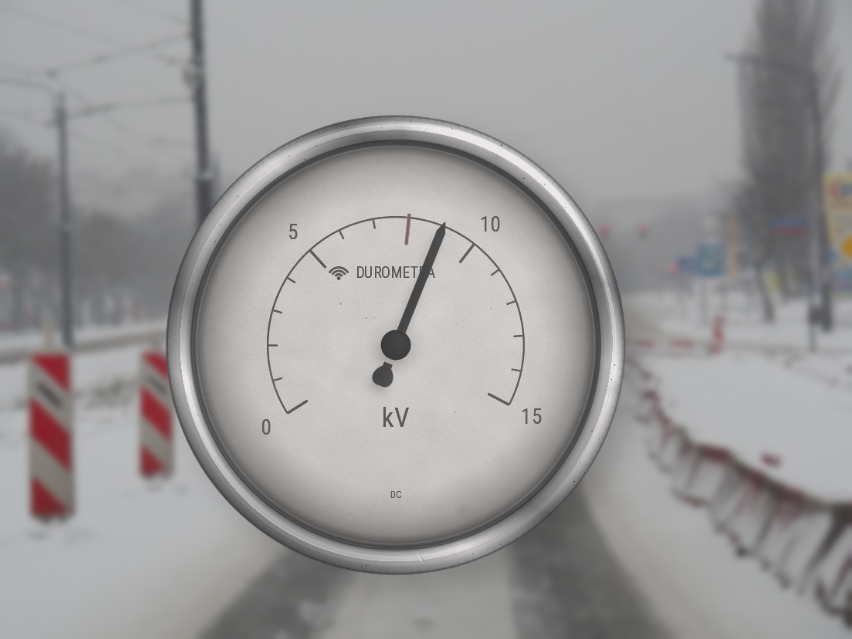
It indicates 9; kV
